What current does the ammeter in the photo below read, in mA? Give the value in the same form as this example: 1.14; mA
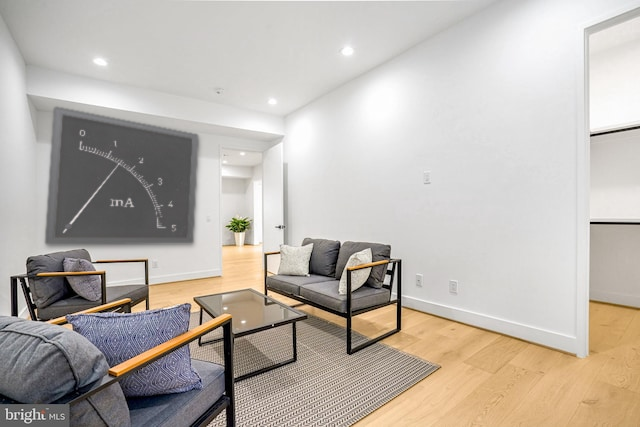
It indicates 1.5; mA
